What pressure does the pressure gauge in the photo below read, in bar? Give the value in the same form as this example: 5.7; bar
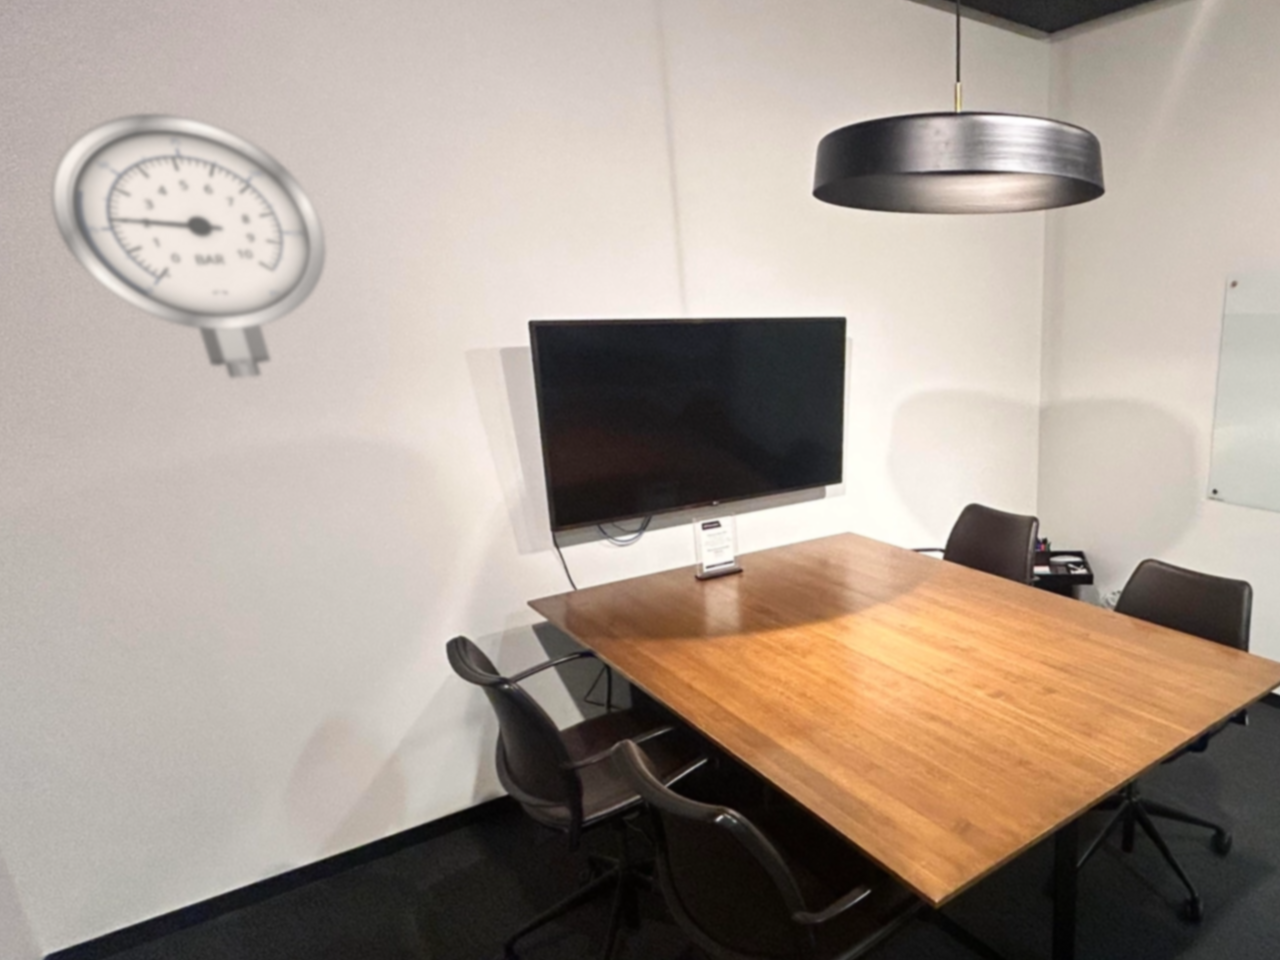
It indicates 2; bar
